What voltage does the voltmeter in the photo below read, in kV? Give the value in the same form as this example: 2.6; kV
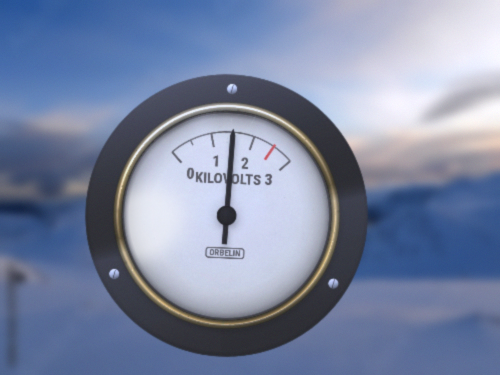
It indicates 1.5; kV
